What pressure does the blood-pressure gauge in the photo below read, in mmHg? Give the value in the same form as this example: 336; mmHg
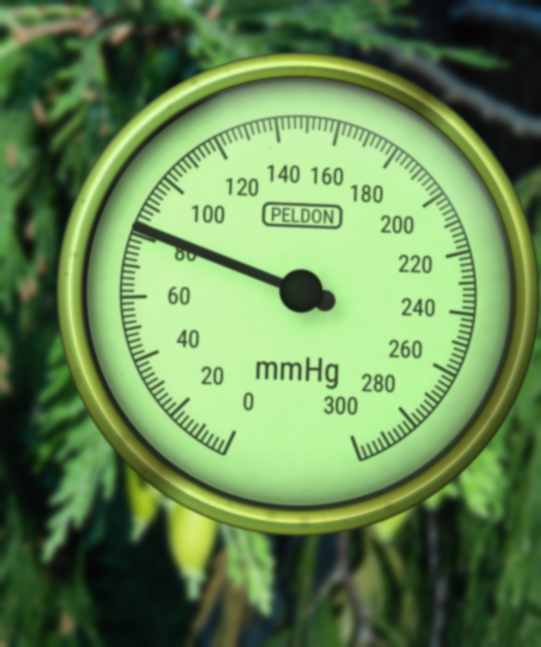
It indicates 82; mmHg
